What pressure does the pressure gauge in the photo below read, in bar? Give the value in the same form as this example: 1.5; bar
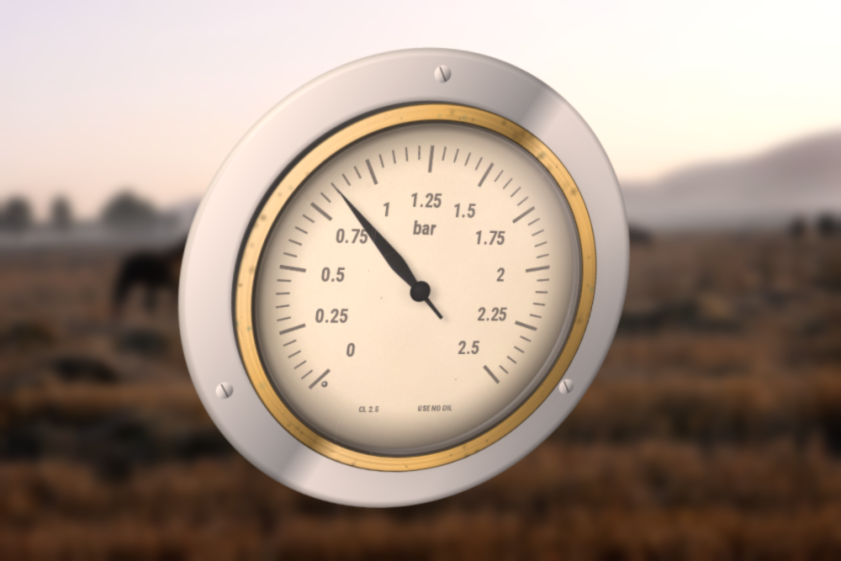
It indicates 0.85; bar
